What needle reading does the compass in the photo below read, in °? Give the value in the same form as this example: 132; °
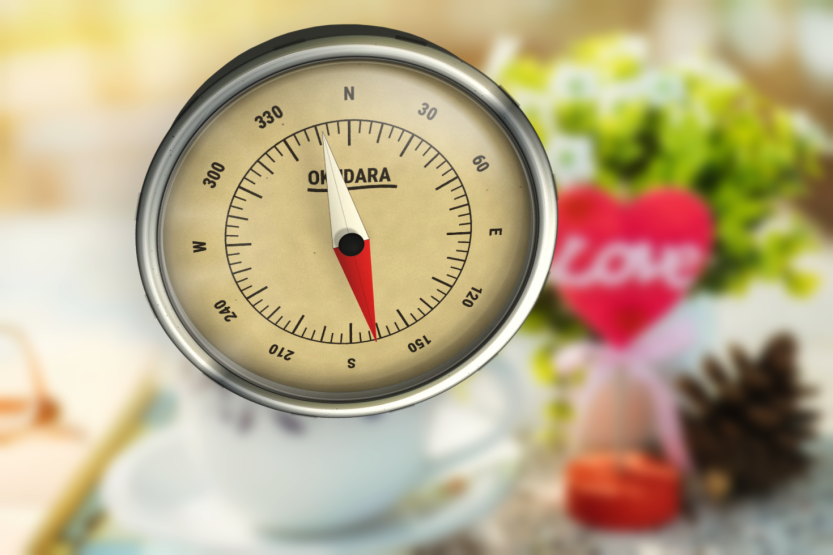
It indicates 167.5; °
